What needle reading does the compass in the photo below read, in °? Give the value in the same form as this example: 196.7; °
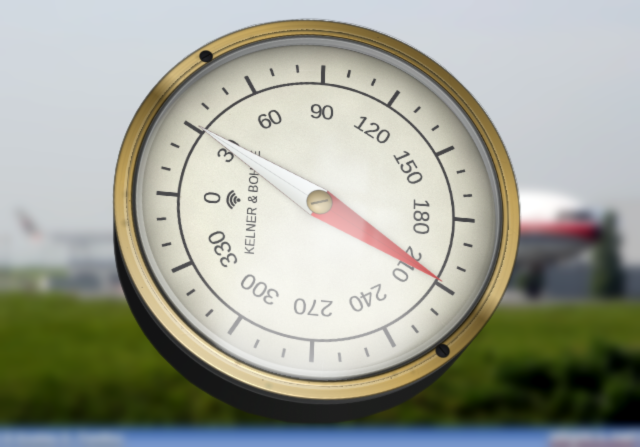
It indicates 210; °
